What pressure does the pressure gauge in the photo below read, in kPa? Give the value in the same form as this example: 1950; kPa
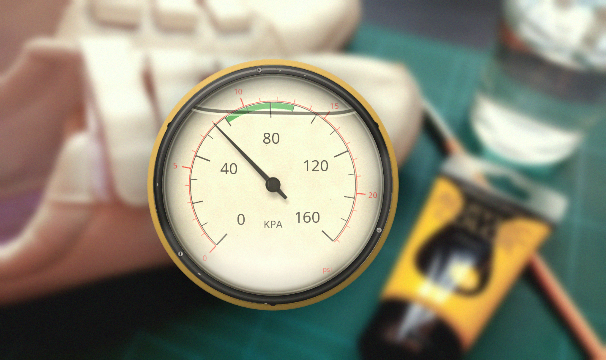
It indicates 55; kPa
